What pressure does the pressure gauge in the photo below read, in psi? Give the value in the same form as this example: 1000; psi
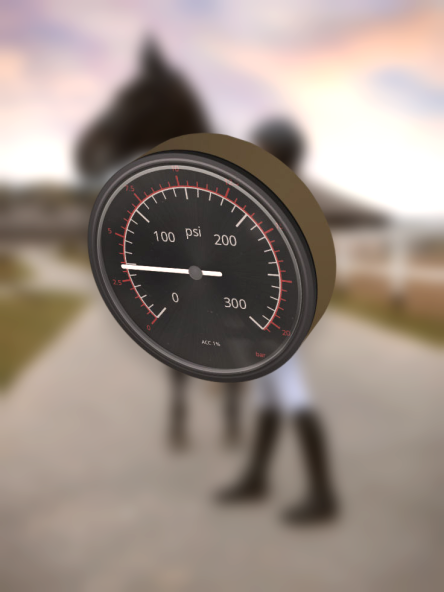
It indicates 50; psi
